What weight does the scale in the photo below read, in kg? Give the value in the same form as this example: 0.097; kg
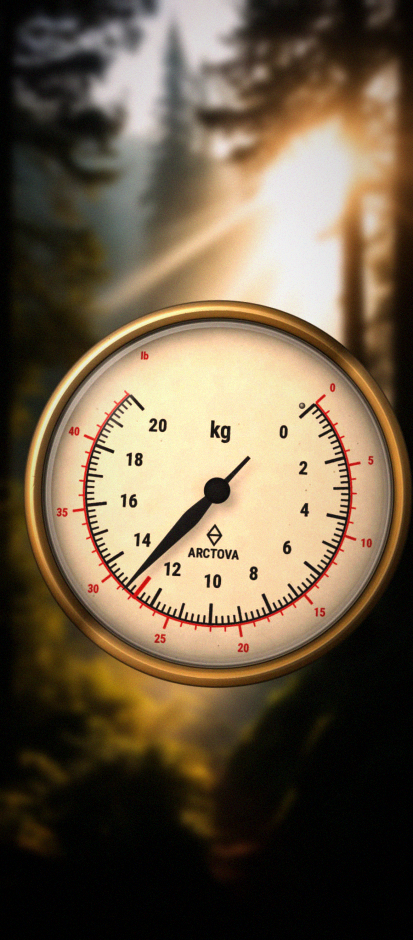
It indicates 13; kg
